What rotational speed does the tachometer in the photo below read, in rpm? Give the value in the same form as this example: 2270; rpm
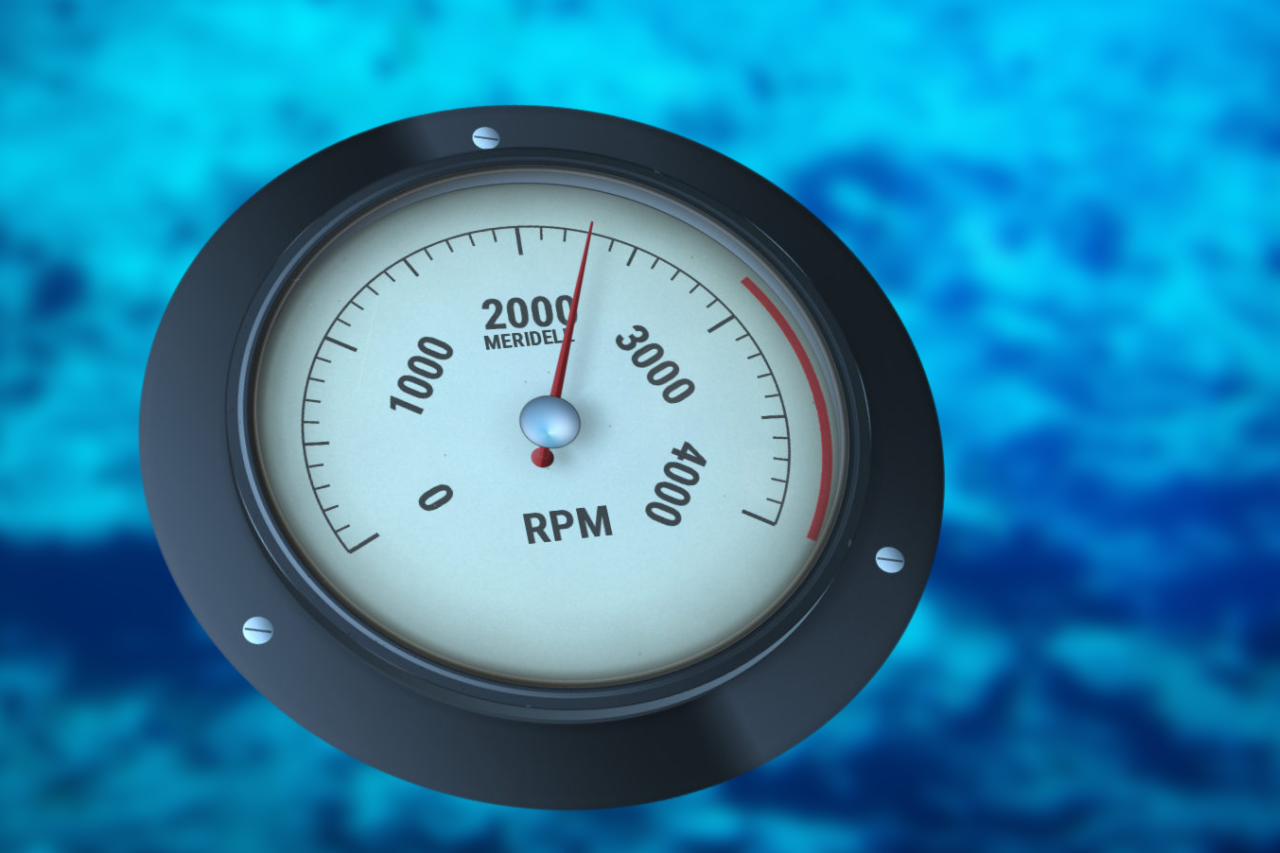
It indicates 2300; rpm
